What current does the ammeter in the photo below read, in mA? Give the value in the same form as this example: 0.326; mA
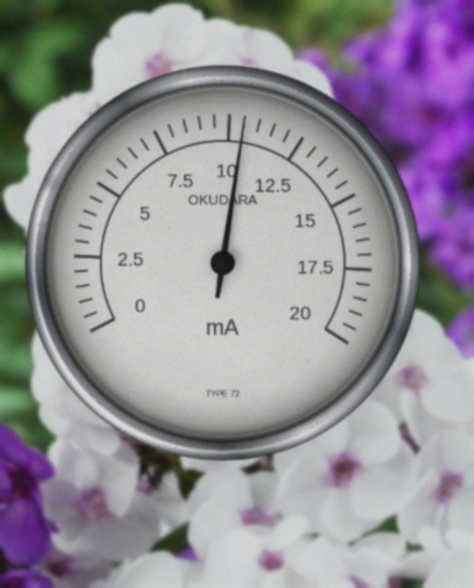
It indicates 10.5; mA
